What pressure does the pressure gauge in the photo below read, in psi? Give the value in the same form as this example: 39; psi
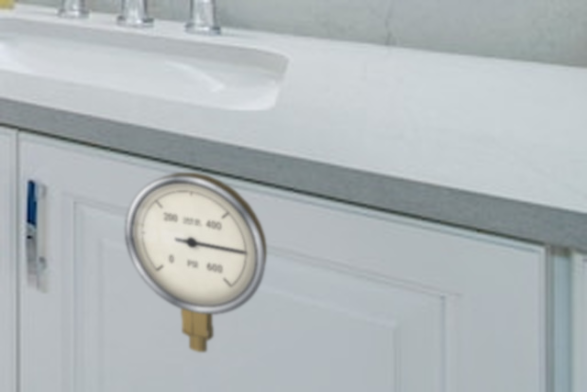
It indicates 500; psi
